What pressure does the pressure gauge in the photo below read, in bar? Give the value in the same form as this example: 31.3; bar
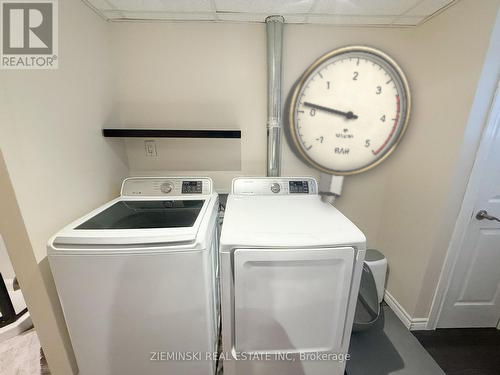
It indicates 0.2; bar
